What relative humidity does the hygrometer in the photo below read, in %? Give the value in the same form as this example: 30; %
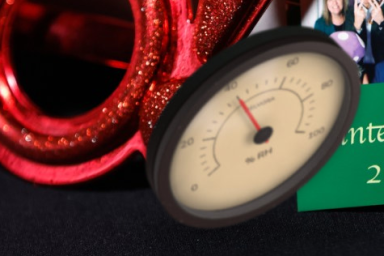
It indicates 40; %
